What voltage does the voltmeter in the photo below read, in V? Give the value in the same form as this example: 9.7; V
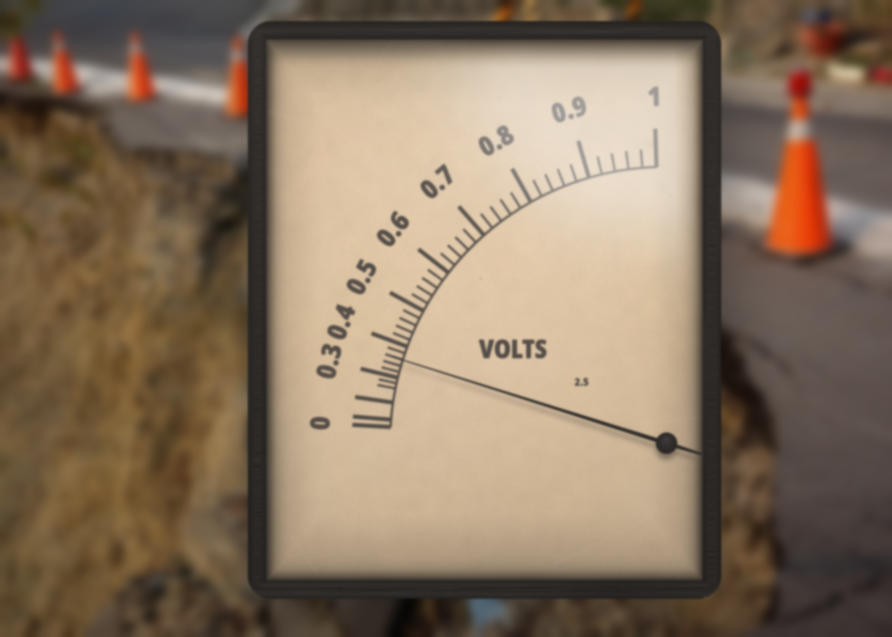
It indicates 0.36; V
